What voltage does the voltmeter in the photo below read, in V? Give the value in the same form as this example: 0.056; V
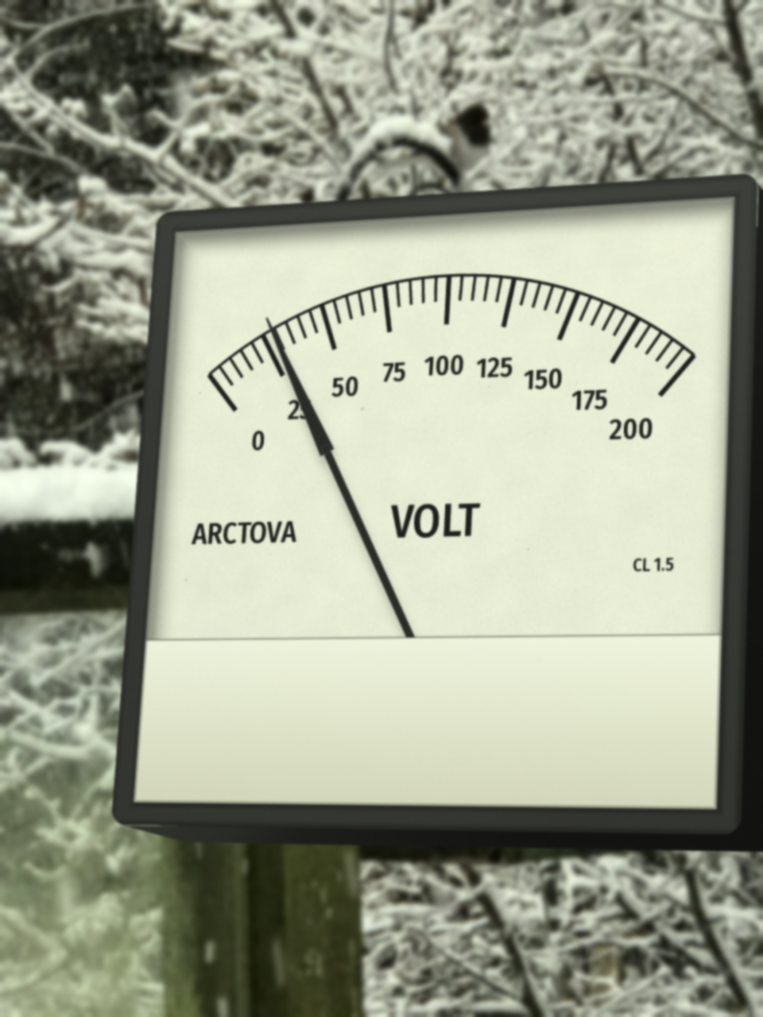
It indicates 30; V
